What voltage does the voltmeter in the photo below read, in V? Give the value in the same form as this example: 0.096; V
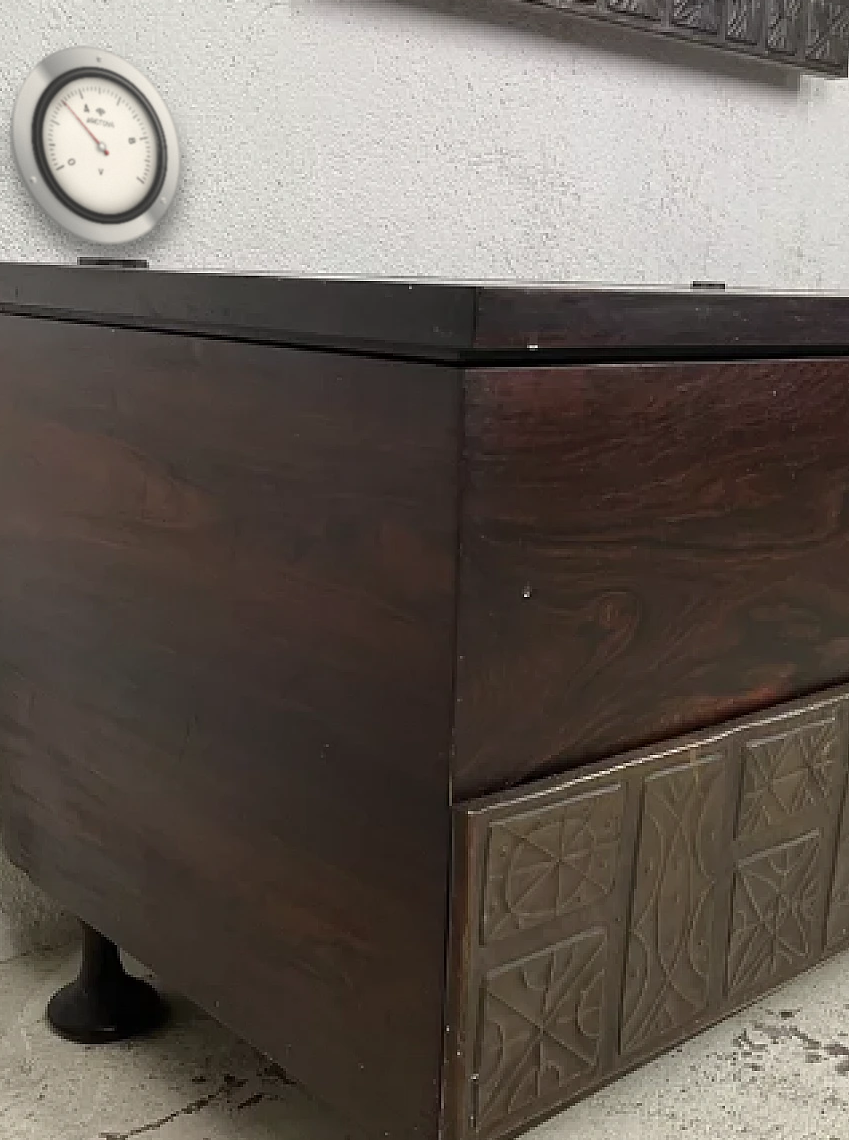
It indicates 3; V
